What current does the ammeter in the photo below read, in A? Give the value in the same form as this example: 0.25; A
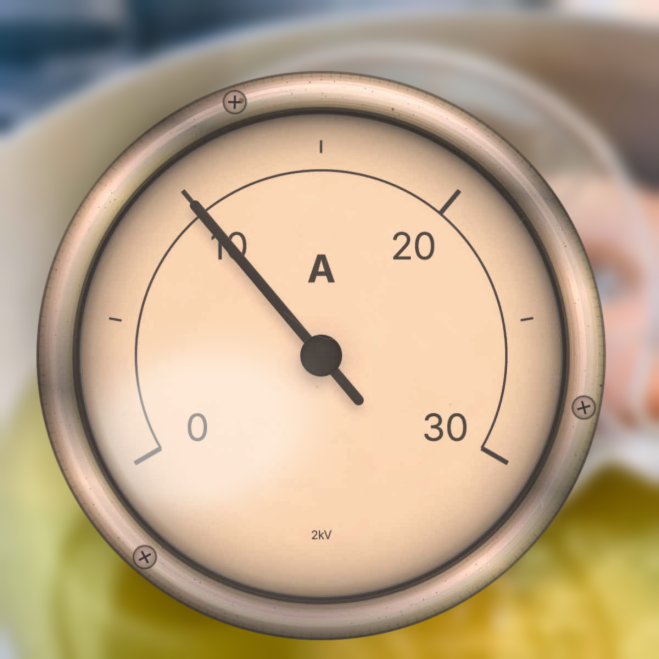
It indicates 10; A
